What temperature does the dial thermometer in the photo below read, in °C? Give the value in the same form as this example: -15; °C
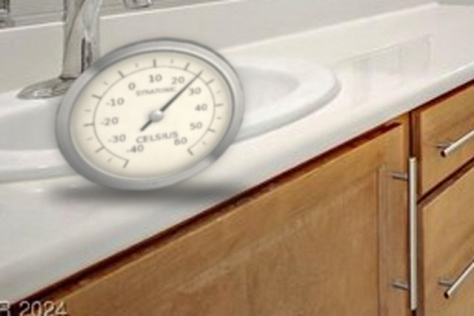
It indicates 25; °C
